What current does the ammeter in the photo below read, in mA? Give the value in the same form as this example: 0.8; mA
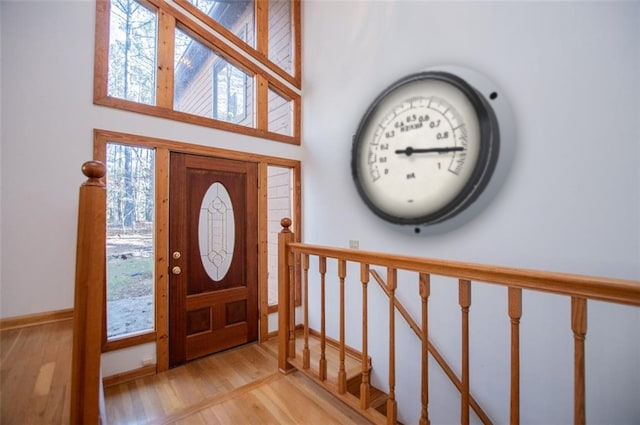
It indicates 0.9; mA
